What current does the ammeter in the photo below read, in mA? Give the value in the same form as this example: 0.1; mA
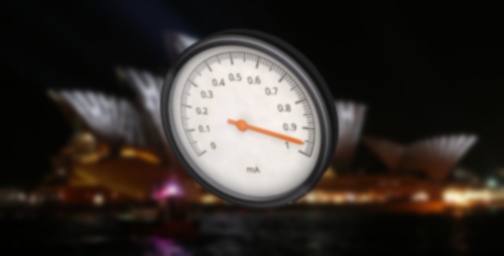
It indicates 0.95; mA
